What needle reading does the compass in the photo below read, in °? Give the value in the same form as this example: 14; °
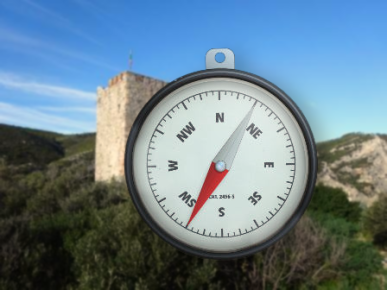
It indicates 210; °
